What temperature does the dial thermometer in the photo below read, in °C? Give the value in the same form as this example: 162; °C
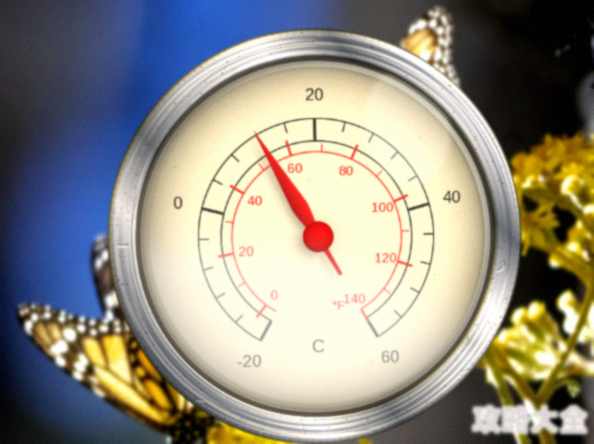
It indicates 12; °C
